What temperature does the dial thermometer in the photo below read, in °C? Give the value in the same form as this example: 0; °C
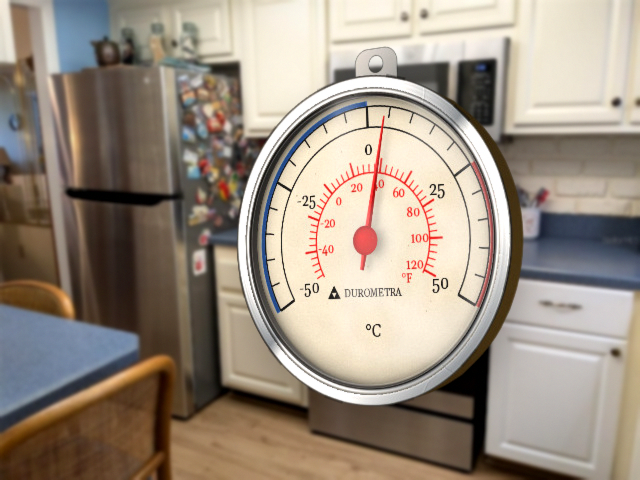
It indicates 5; °C
